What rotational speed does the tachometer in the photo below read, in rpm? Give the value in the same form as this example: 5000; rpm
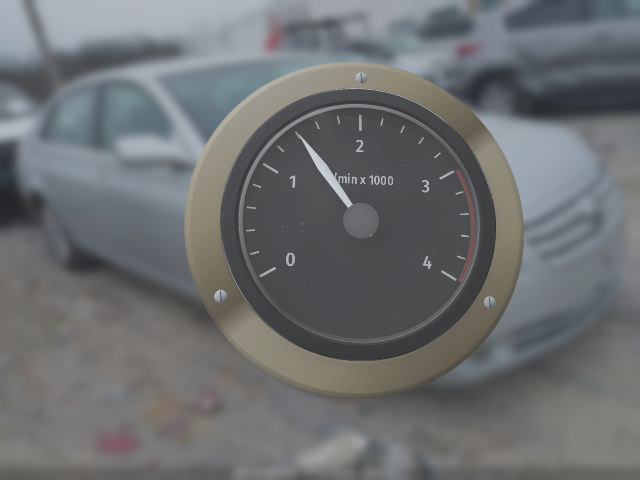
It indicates 1400; rpm
